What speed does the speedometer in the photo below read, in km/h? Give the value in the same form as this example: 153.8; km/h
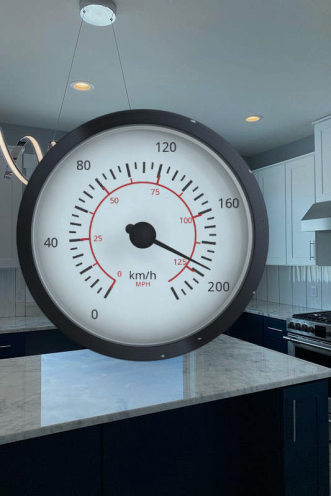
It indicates 195; km/h
